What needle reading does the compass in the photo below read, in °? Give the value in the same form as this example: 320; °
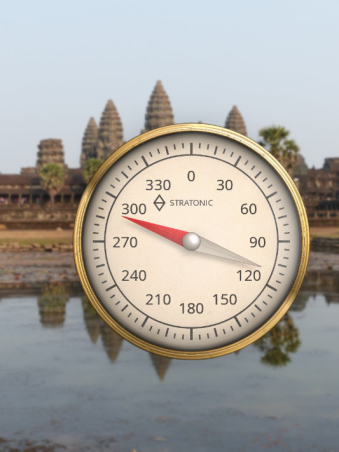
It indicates 290; °
